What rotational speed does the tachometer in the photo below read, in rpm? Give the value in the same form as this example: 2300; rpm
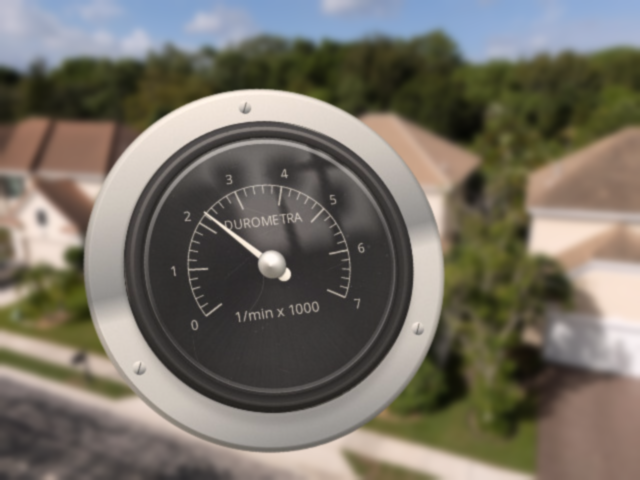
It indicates 2200; rpm
